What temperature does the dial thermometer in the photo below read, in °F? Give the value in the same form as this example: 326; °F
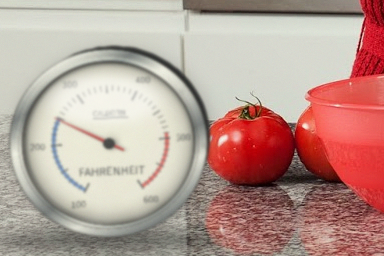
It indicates 250; °F
